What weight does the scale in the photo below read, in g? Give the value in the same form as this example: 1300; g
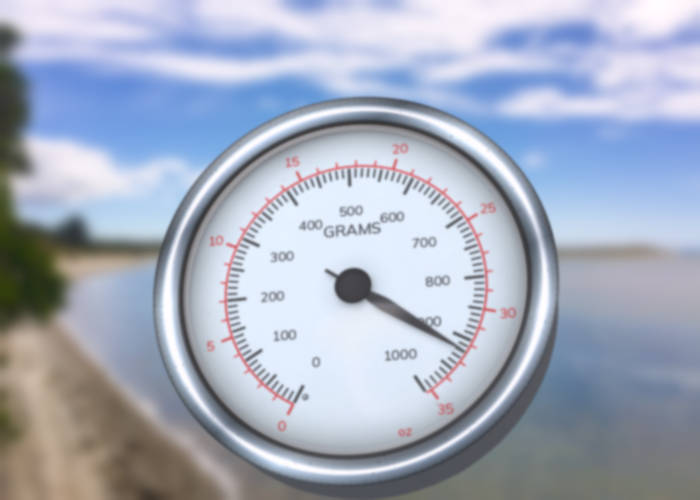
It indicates 920; g
